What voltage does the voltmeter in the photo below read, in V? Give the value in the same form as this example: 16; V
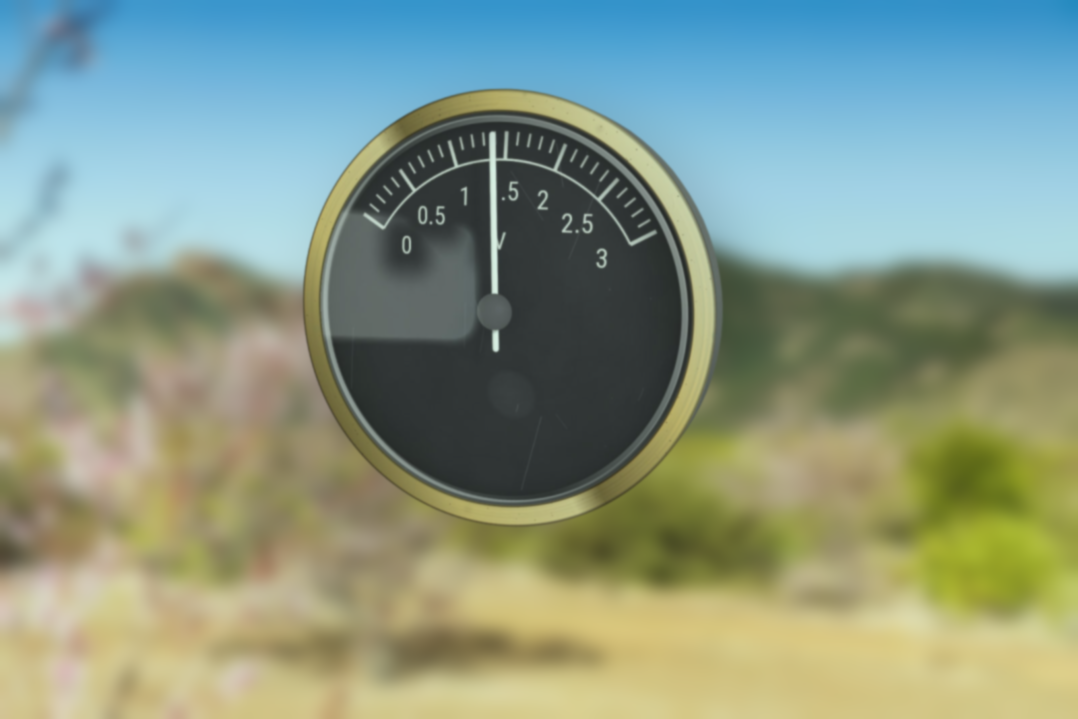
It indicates 1.4; V
